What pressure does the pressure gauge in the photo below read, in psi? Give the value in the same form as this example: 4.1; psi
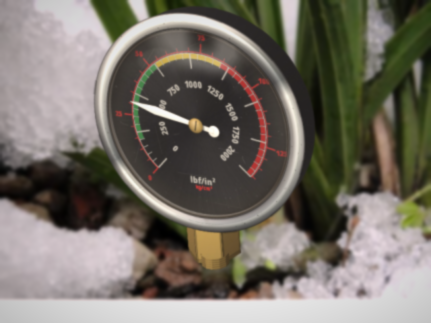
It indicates 450; psi
